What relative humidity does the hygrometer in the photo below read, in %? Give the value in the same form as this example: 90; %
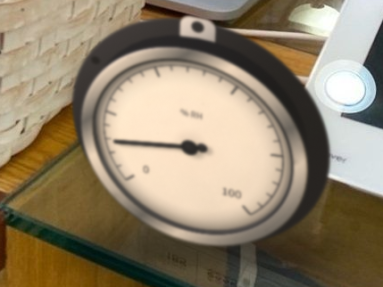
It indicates 12; %
